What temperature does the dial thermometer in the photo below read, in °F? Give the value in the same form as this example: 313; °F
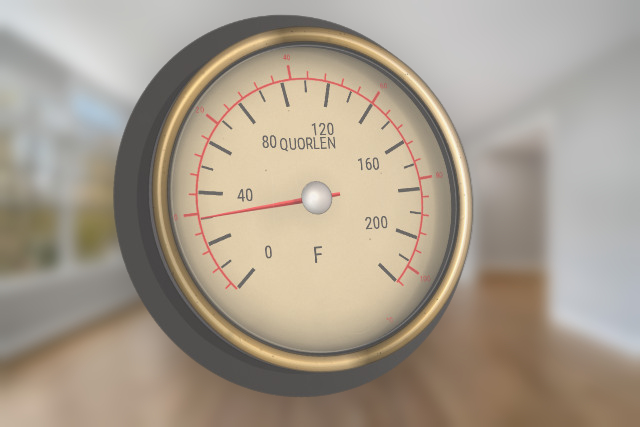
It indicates 30; °F
